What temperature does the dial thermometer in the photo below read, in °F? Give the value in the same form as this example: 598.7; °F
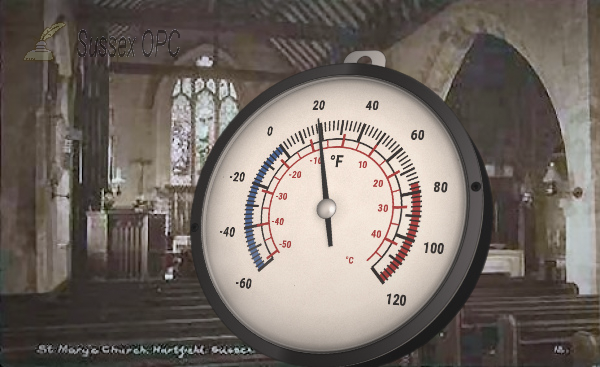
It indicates 20; °F
